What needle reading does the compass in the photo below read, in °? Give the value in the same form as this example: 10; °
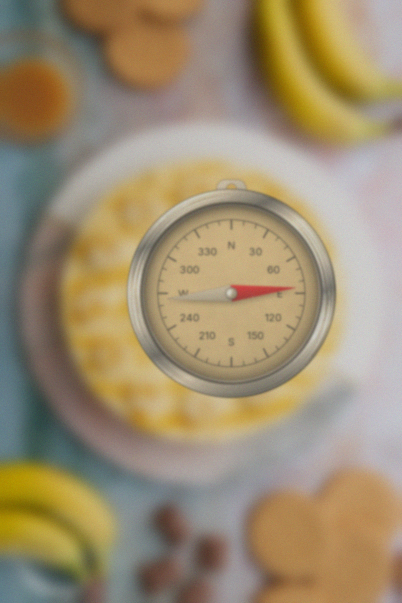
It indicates 85; °
